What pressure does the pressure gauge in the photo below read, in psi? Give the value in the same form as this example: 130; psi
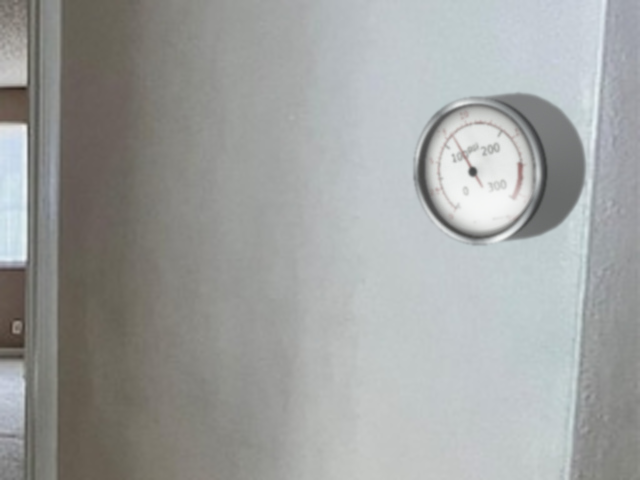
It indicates 125; psi
